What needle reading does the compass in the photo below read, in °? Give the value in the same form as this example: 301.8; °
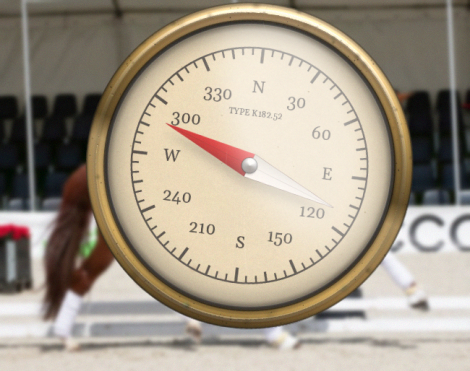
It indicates 290; °
